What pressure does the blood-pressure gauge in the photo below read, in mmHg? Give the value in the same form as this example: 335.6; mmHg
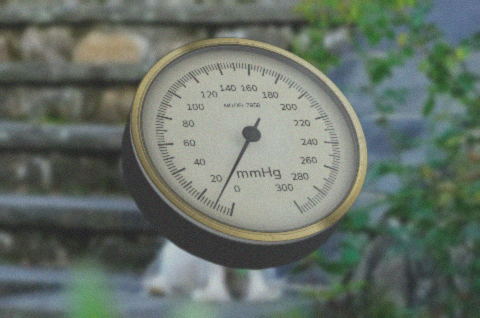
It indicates 10; mmHg
